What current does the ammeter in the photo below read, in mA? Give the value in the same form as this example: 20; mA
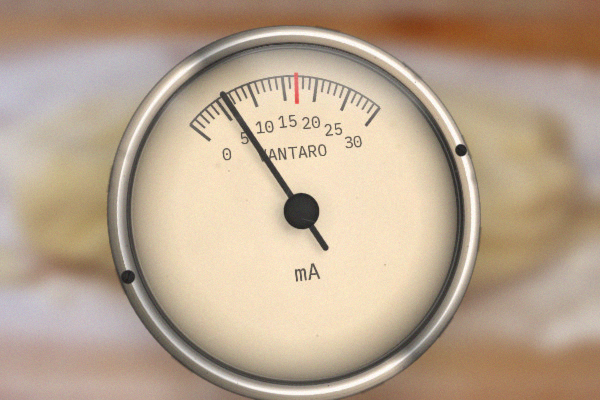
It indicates 6; mA
